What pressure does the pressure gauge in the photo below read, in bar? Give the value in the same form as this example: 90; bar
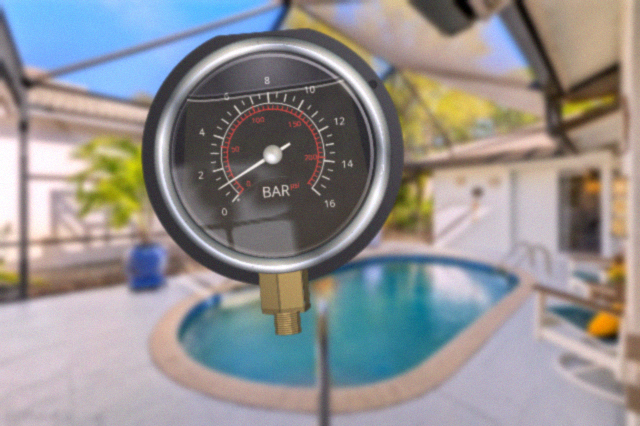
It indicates 1; bar
